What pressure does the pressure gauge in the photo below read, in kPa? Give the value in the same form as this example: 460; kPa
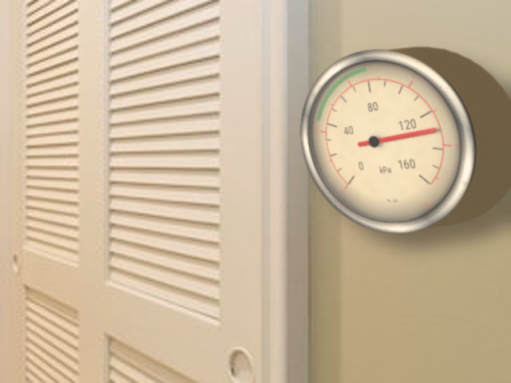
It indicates 130; kPa
